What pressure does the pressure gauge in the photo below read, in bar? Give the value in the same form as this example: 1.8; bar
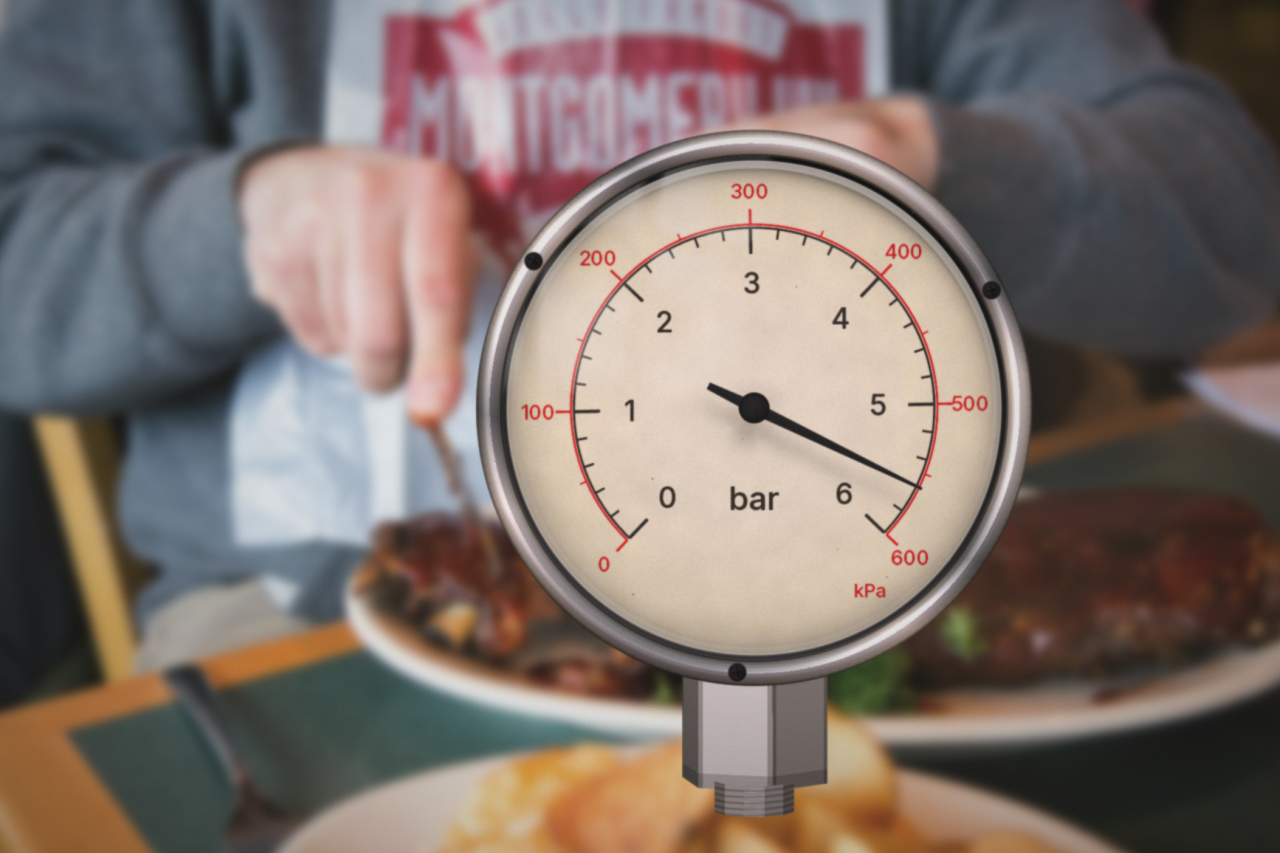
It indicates 5.6; bar
